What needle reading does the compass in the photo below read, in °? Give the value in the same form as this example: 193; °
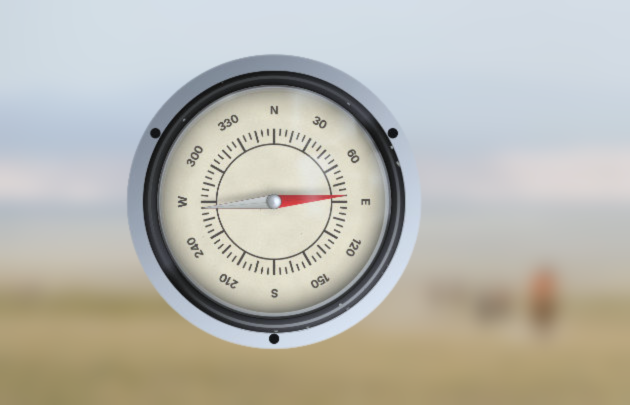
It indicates 85; °
